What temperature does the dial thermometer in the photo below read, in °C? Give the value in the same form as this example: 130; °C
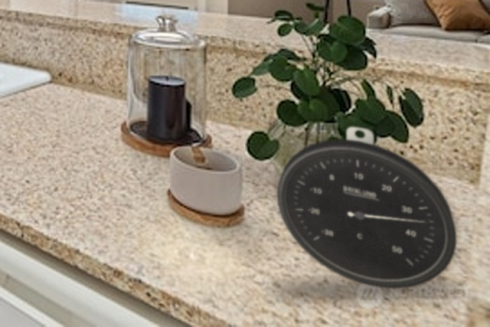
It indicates 34; °C
